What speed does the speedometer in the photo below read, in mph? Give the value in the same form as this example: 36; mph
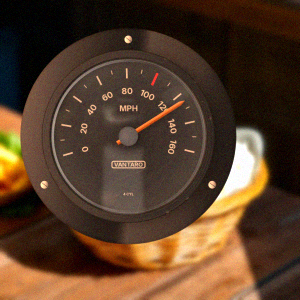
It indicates 125; mph
